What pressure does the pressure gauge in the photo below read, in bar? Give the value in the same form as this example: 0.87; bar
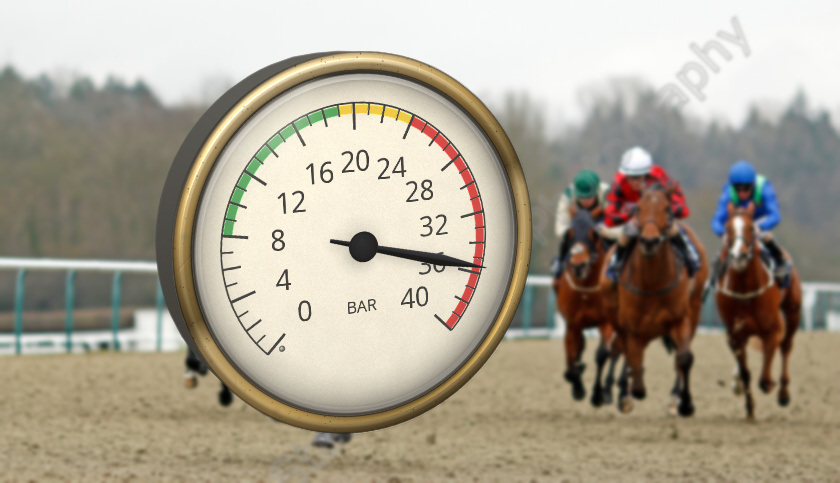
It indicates 35.5; bar
